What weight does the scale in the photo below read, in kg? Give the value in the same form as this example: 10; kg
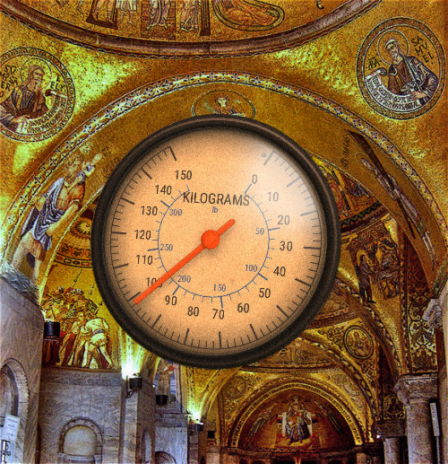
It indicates 98; kg
